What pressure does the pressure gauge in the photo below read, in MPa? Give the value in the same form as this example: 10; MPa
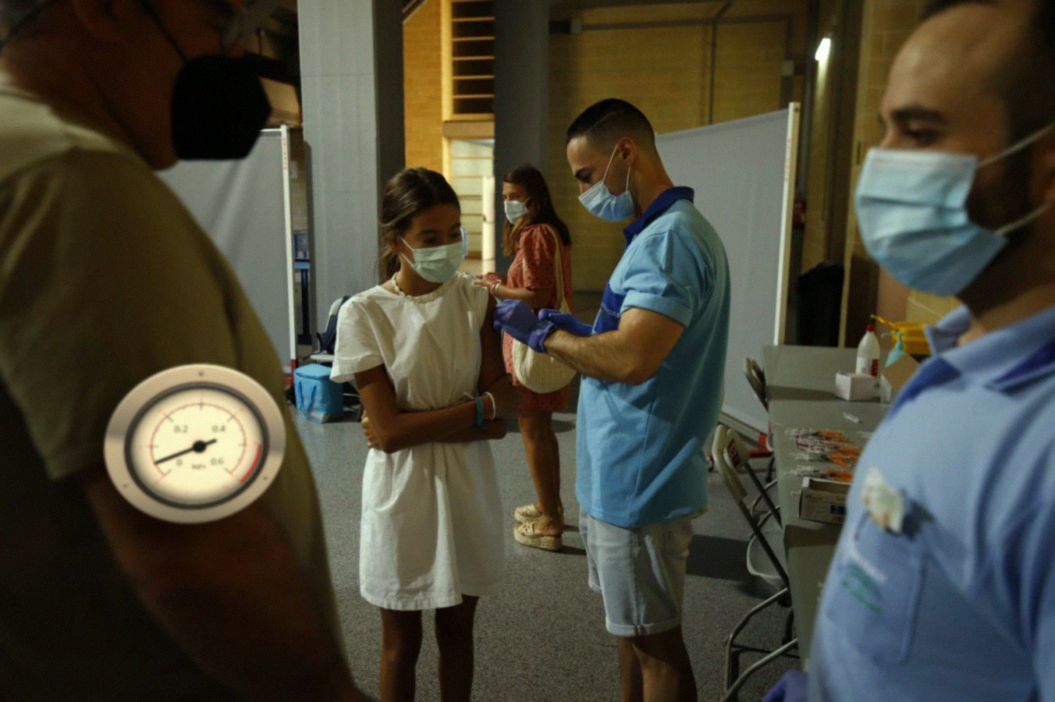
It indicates 0.05; MPa
